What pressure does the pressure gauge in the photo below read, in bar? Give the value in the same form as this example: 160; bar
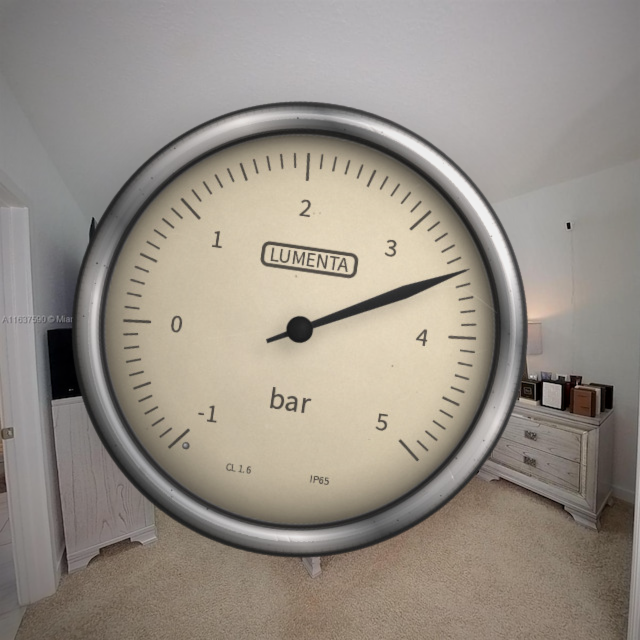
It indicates 3.5; bar
